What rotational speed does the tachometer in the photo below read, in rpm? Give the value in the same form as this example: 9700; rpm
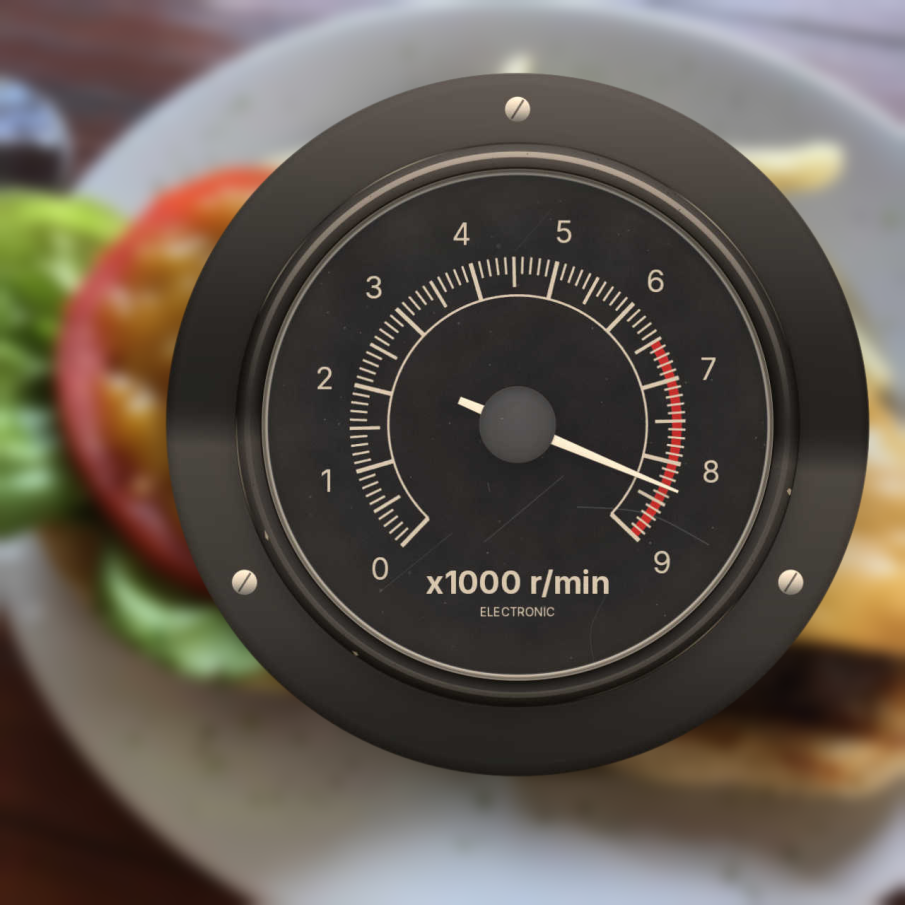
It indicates 8300; rpm
